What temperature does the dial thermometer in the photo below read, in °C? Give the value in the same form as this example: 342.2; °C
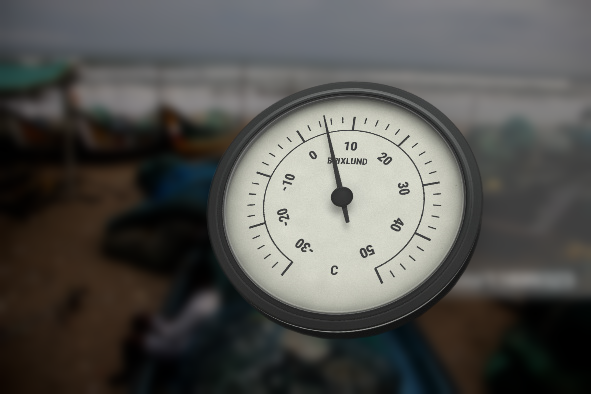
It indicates 5; °C
